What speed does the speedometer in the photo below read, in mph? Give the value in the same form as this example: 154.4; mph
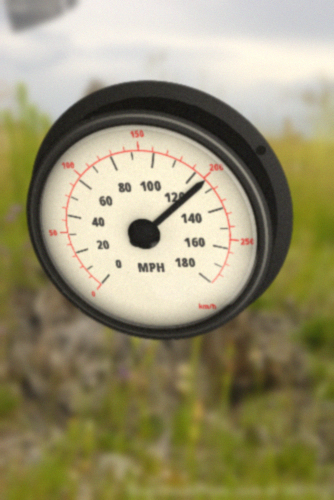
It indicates 125; mph
